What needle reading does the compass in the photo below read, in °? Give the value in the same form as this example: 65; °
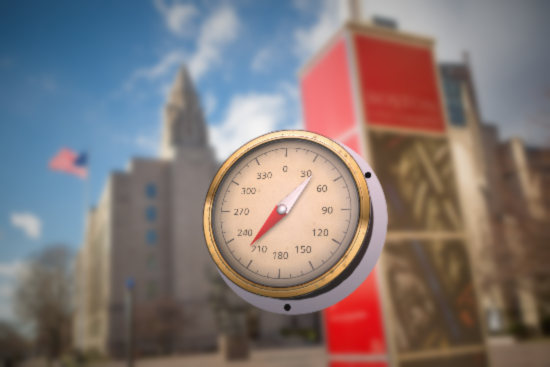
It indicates 220; °
